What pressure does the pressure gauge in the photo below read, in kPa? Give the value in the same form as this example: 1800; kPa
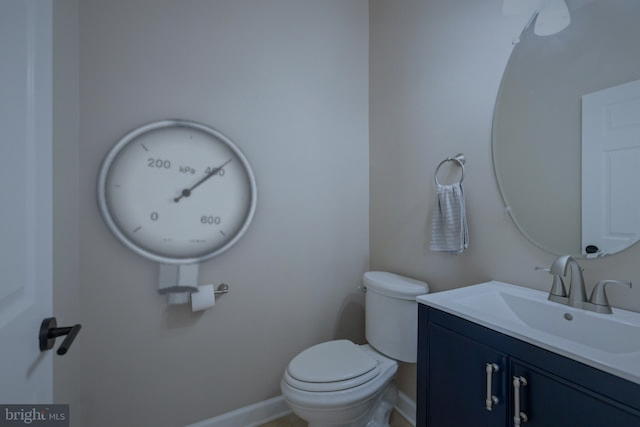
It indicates 400; kPa
